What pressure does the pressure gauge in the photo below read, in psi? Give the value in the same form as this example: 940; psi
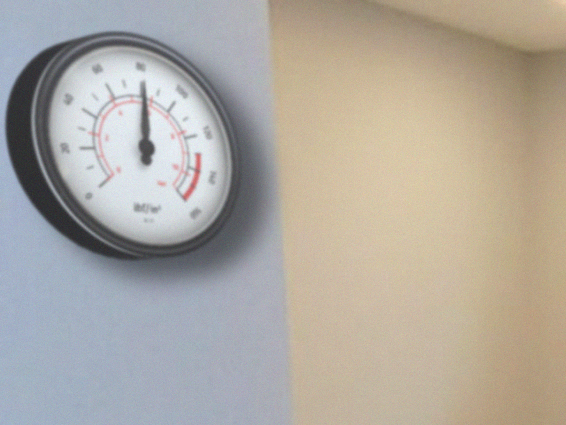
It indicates 80; psi
